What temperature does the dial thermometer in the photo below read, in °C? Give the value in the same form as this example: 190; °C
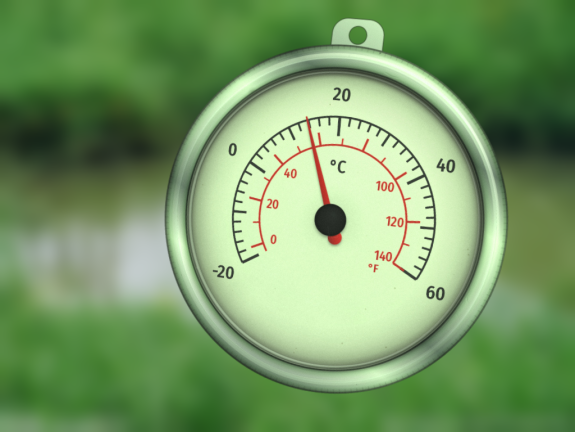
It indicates 14; °C
